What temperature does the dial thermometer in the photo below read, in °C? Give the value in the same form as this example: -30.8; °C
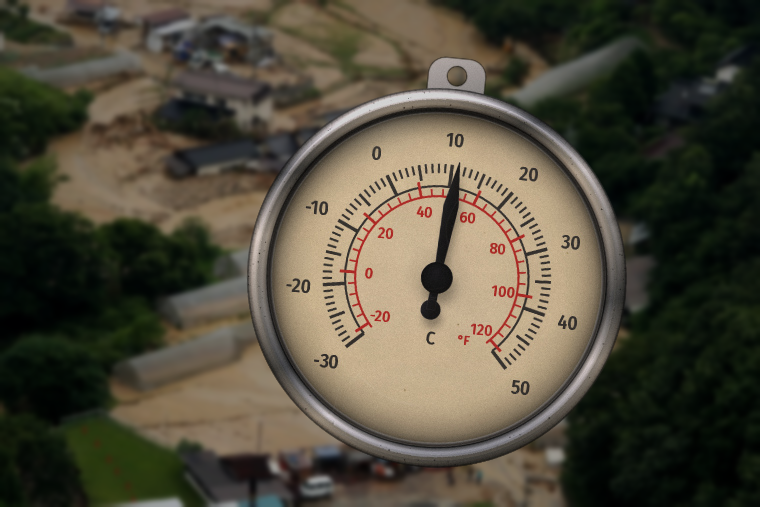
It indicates 11; °C
